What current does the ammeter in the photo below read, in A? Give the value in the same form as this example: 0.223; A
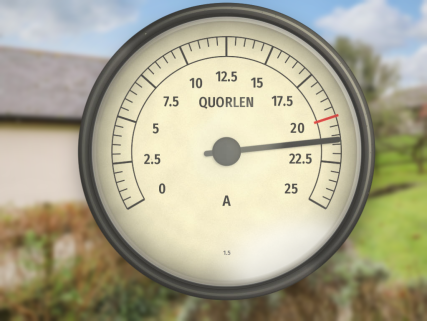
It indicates 21.25; A
